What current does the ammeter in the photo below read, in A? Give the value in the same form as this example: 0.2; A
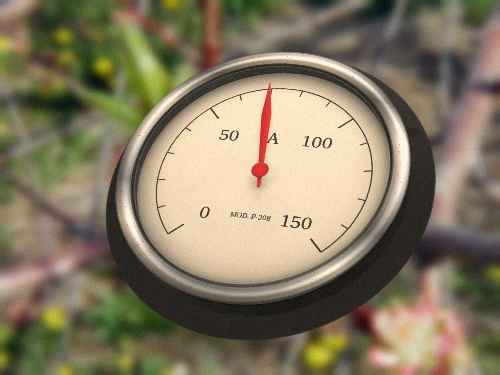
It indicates 70; A
